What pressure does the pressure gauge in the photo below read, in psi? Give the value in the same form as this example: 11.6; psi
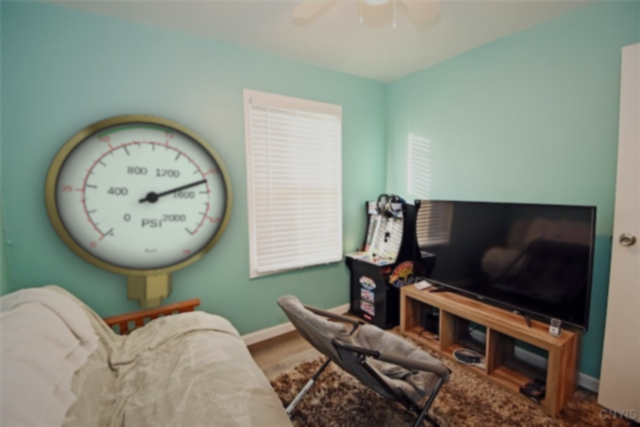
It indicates 1500; psi
